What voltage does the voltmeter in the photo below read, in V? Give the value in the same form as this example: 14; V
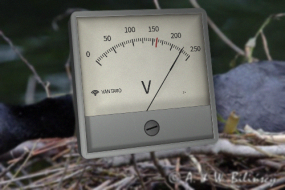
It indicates 225; V
